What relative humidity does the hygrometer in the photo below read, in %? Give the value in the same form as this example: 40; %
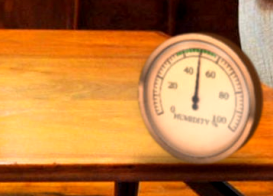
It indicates 50; %
